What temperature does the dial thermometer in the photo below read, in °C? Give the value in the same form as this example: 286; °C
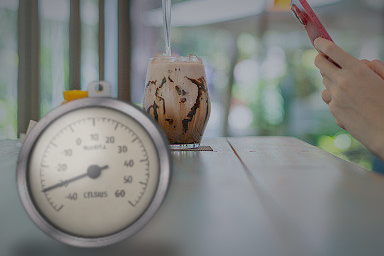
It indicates -30; °C
